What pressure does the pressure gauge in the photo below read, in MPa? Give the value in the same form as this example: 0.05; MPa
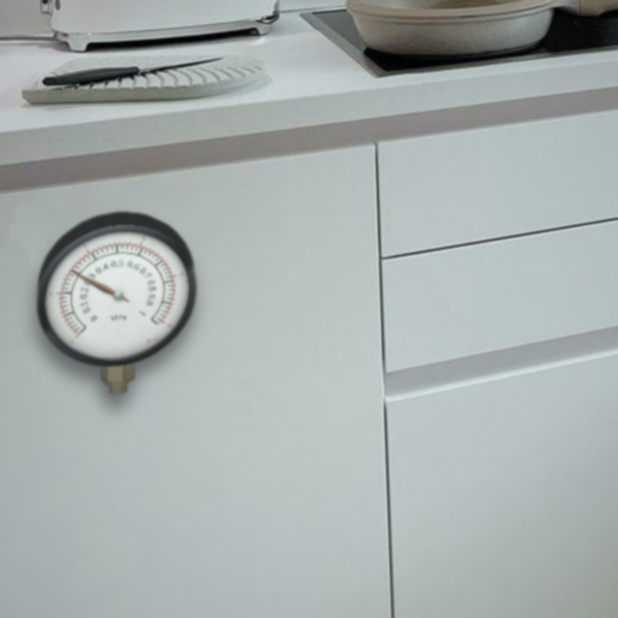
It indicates 0.3; MPa
